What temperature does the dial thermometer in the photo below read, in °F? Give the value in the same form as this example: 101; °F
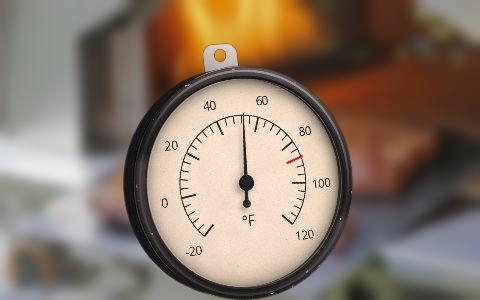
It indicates 52; °F
